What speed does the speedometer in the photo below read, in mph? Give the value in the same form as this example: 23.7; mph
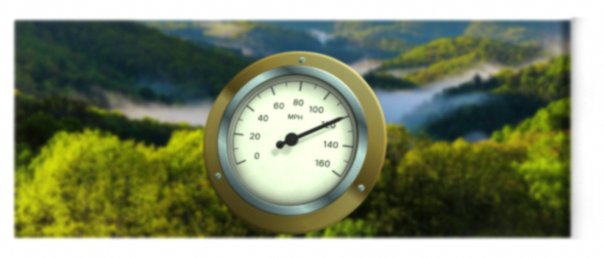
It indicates 120; mph
